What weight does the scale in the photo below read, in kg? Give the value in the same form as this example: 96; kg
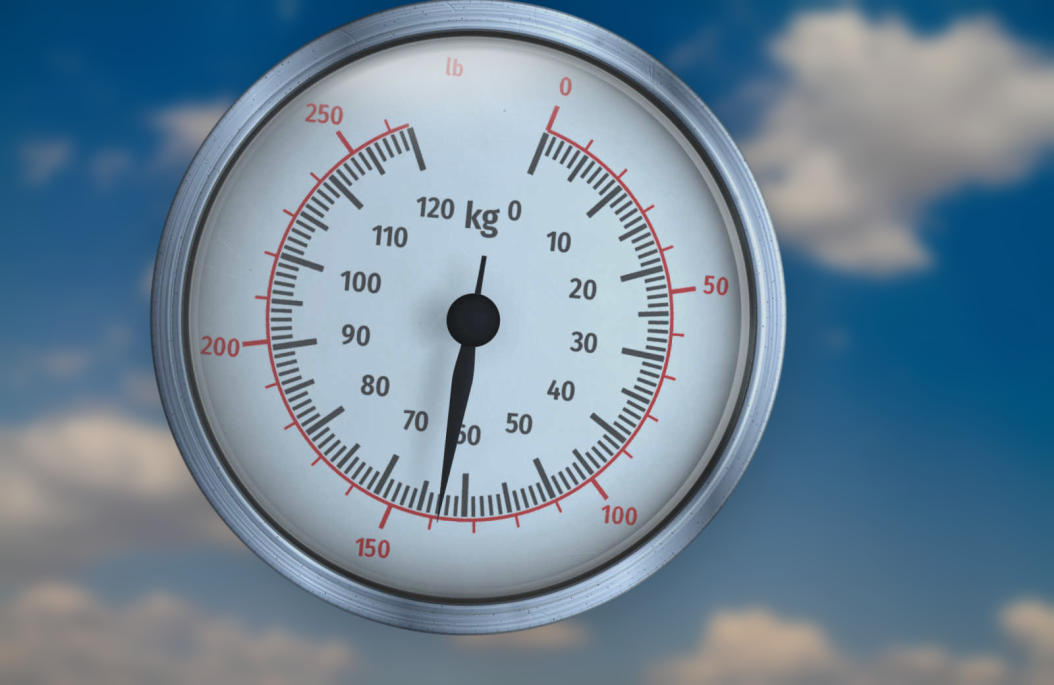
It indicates 63; kg
